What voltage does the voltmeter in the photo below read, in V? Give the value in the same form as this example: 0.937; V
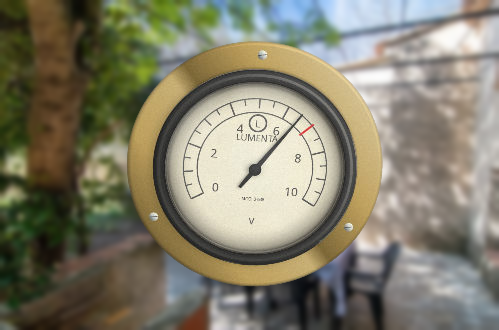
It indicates 6.5; V
